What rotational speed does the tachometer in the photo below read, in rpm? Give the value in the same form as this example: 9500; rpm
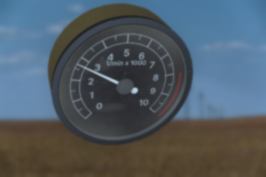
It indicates 2750; rpm
